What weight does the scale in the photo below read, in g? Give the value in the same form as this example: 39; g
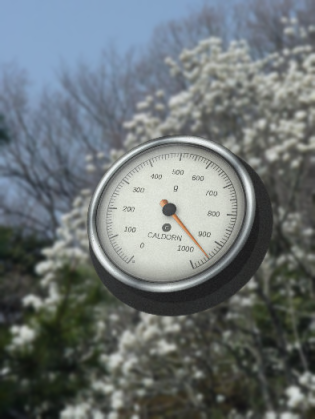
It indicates 950; g
